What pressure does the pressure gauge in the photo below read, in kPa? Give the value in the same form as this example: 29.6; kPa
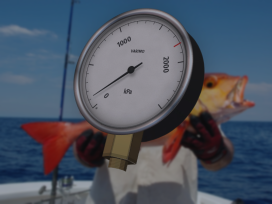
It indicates 100; kPa
